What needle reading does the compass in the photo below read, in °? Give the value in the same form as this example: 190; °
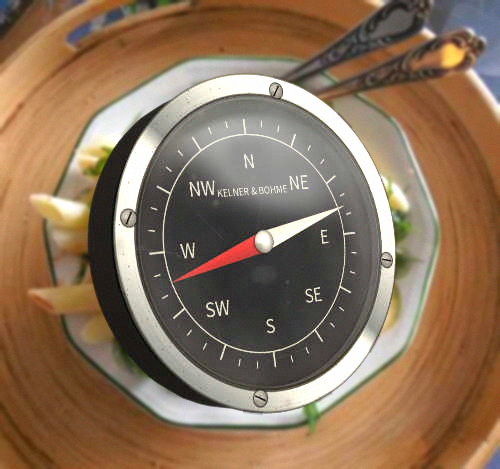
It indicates 255; °
